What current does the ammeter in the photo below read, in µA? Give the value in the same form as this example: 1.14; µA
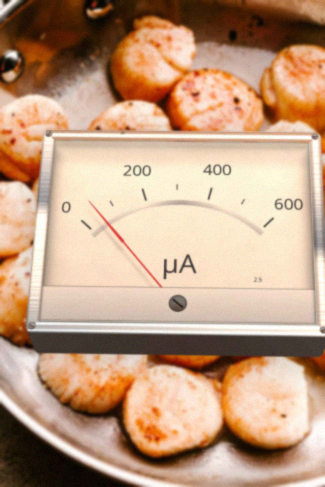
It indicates 50; µA
